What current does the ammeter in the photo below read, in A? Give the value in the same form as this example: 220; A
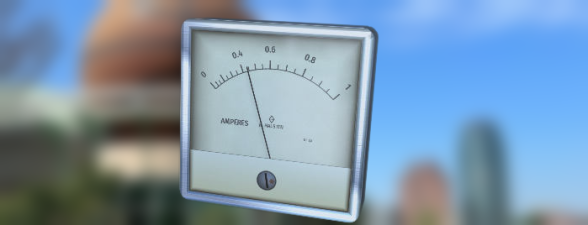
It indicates 0.45; A
